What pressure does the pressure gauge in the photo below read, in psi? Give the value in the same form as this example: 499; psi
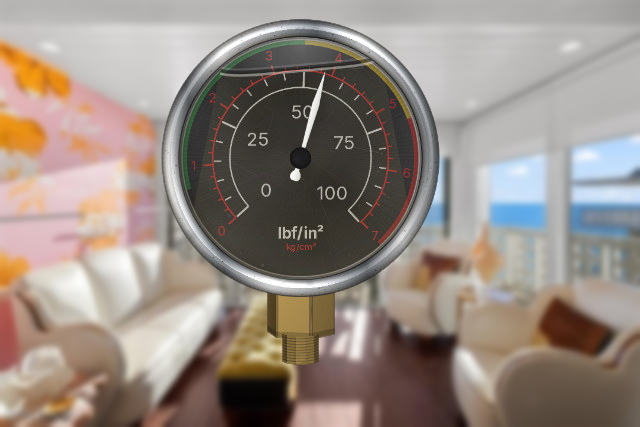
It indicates 55; psi
